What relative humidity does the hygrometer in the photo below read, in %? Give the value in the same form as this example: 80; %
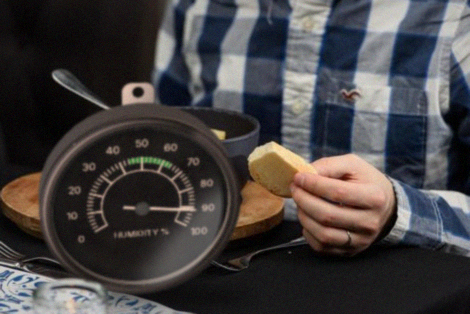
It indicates 90; %
